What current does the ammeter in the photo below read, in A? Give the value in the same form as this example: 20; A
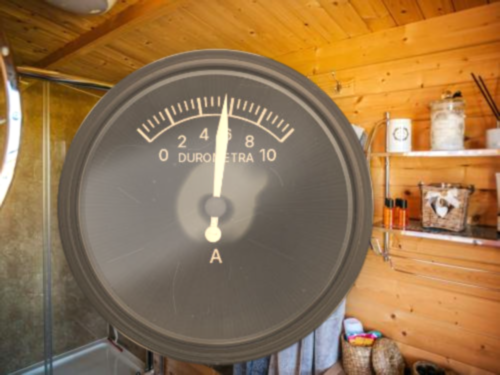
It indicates 5.6; A
